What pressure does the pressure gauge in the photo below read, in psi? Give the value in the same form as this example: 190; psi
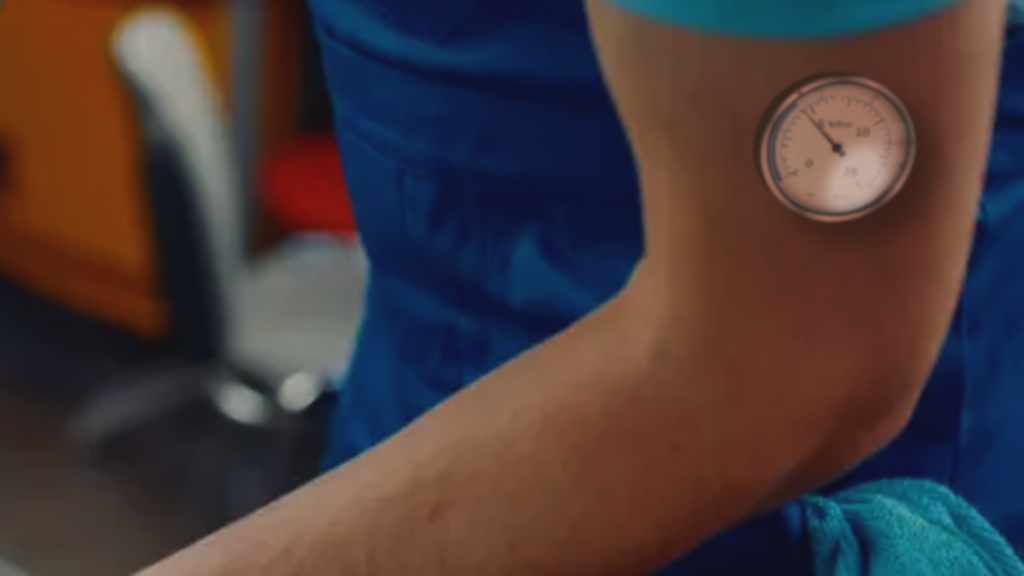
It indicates 4.5; psi
